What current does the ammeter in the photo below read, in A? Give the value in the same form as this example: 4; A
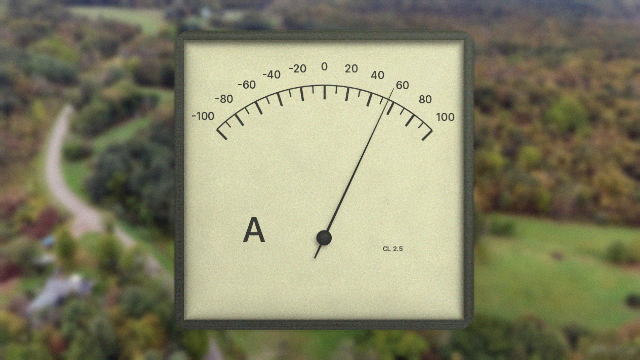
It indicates 55; A
